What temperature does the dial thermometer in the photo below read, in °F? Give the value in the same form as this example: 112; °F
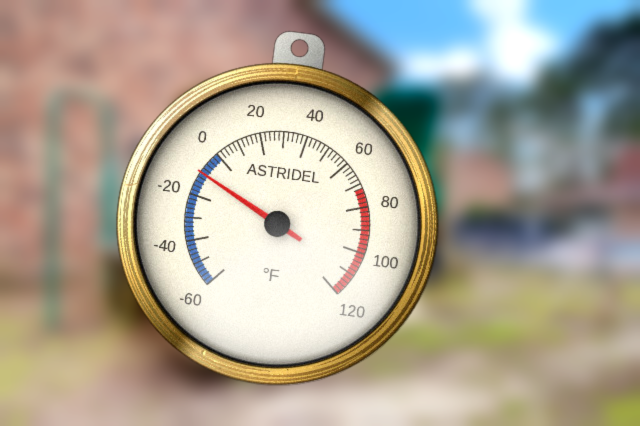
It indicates -10; °F
